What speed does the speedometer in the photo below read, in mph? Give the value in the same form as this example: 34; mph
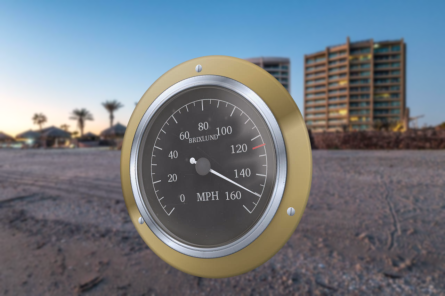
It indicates 150; mph
